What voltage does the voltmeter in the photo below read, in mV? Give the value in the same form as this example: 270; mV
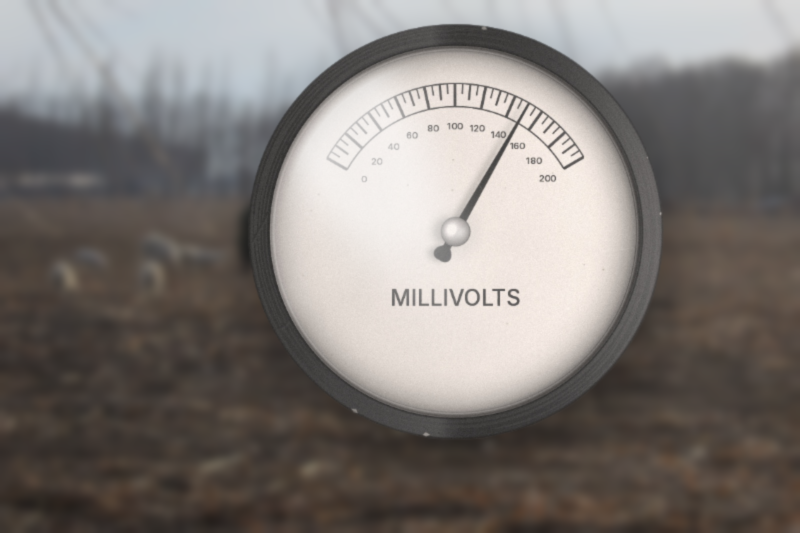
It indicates 150; mV
